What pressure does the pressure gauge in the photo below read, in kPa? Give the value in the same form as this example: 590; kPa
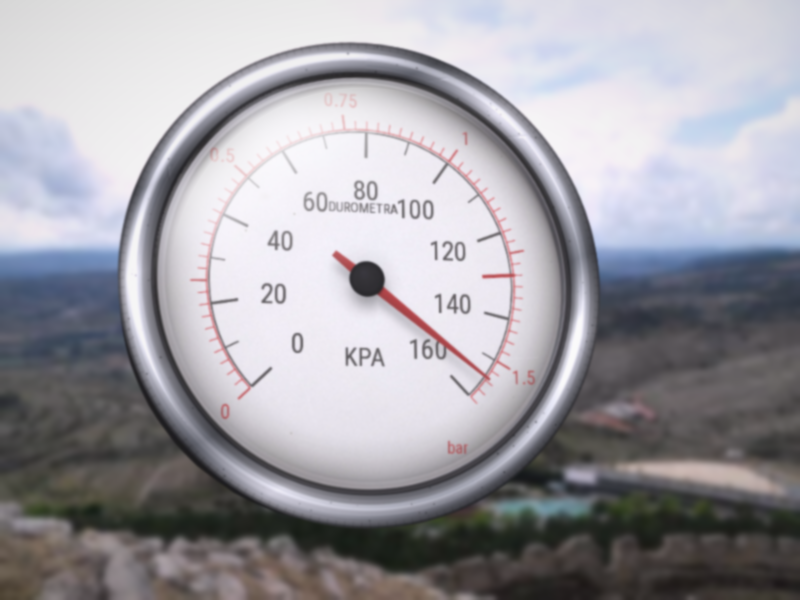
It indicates 155; kPa
